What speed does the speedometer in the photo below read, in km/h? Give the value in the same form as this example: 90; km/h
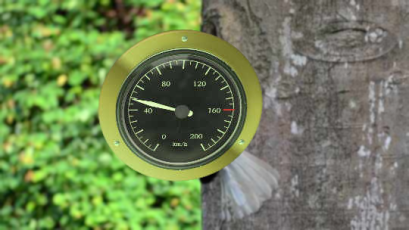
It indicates 50; km/h
